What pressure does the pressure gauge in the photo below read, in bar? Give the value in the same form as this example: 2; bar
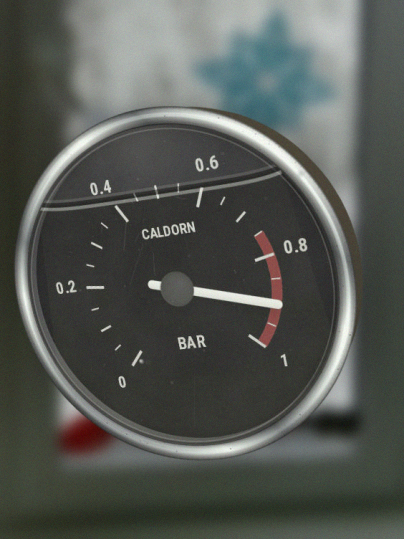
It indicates 0.9; bar
